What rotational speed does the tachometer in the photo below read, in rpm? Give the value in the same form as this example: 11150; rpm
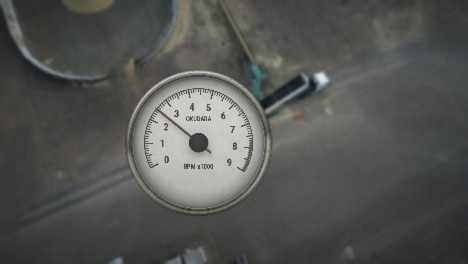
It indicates 2500; rpm
